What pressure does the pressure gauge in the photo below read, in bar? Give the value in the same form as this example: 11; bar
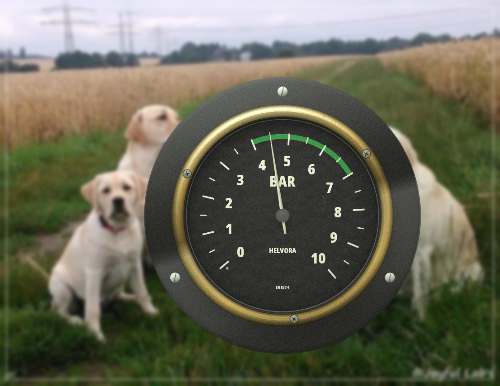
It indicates 4.5; bar
